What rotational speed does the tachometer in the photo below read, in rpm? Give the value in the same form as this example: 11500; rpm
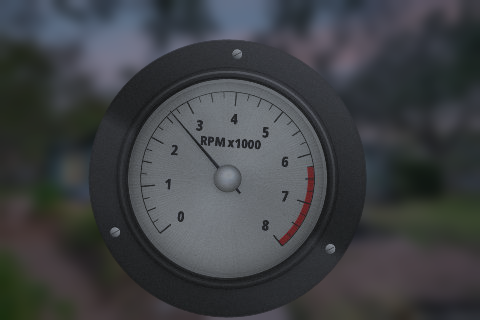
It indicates 2625; rpm
